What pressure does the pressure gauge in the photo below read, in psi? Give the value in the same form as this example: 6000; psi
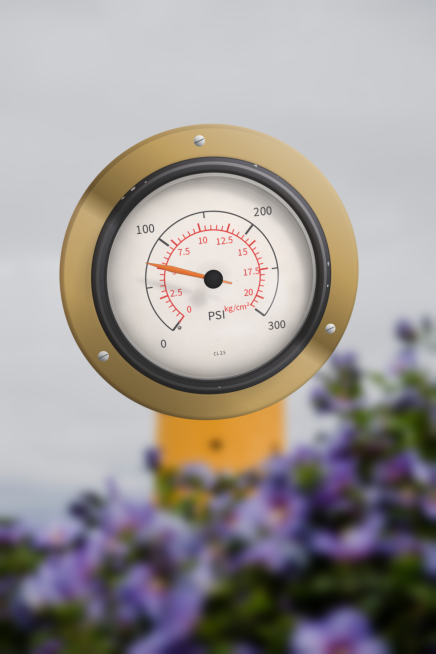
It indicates 75; psi
